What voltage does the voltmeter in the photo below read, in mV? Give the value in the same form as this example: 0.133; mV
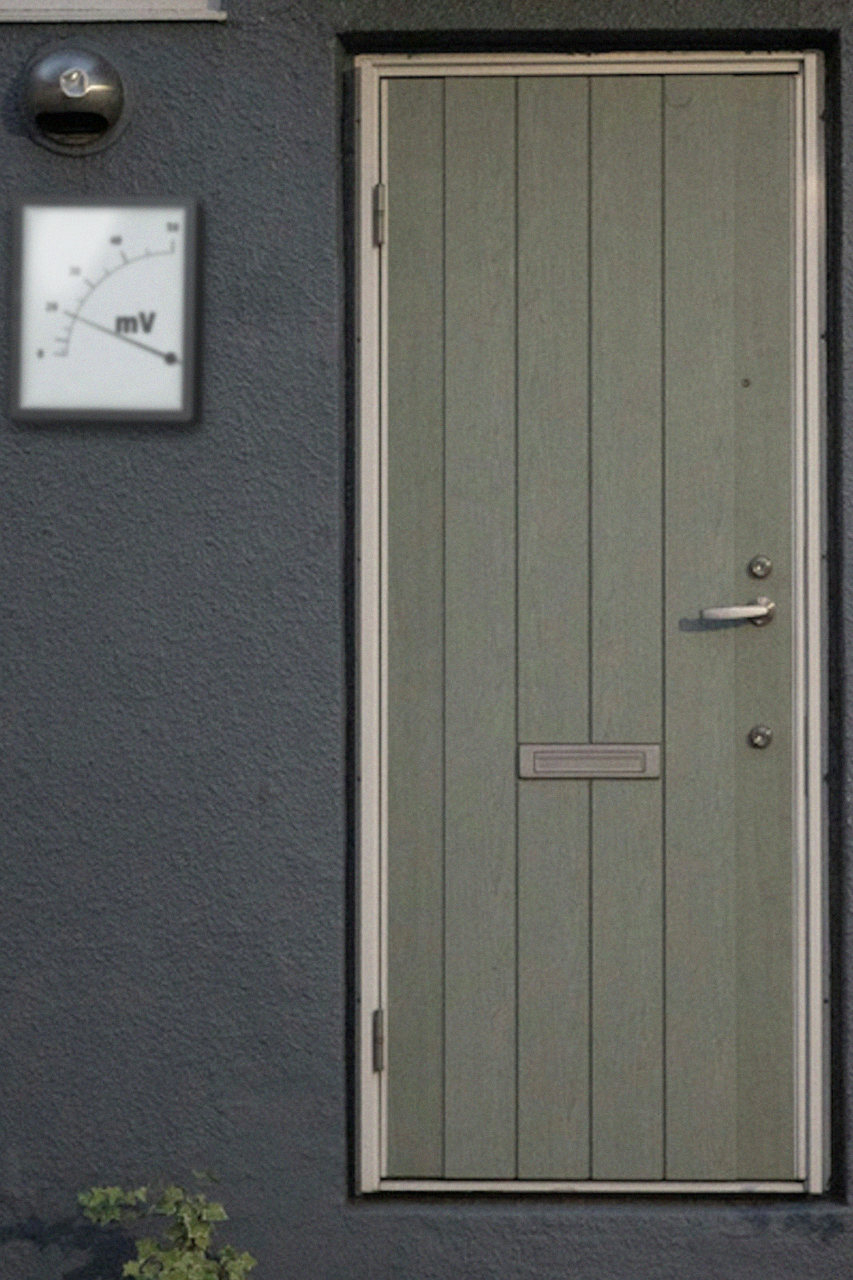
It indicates 20; mV
